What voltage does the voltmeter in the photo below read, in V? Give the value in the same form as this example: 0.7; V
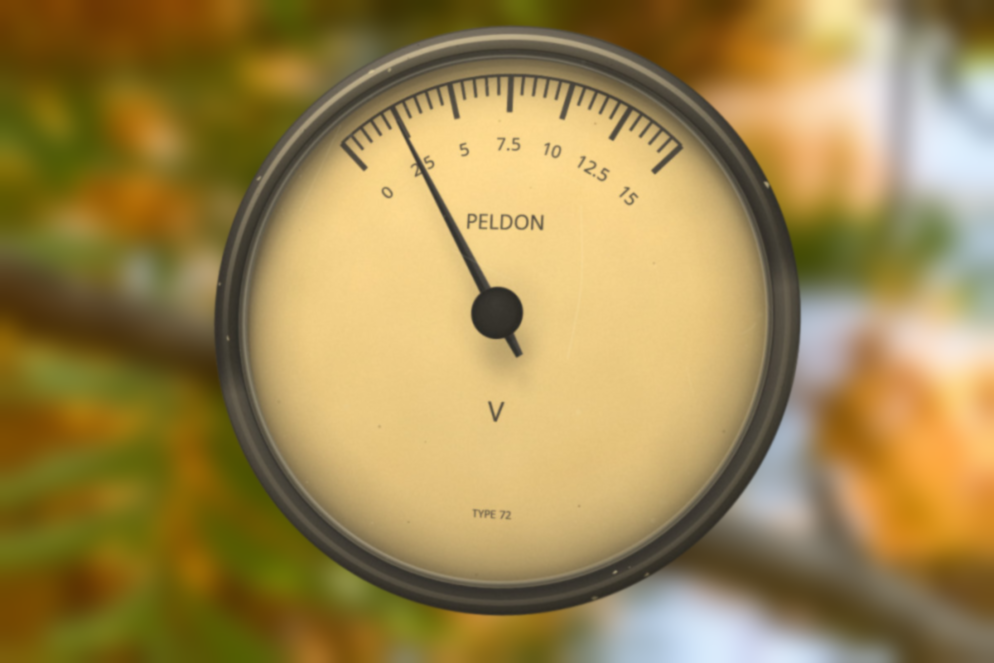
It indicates 2.5; V
